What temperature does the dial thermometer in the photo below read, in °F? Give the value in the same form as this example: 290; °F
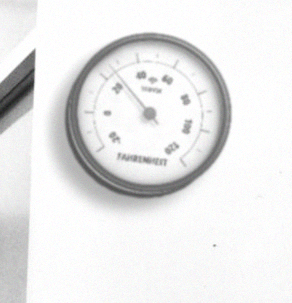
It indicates 25; °F
